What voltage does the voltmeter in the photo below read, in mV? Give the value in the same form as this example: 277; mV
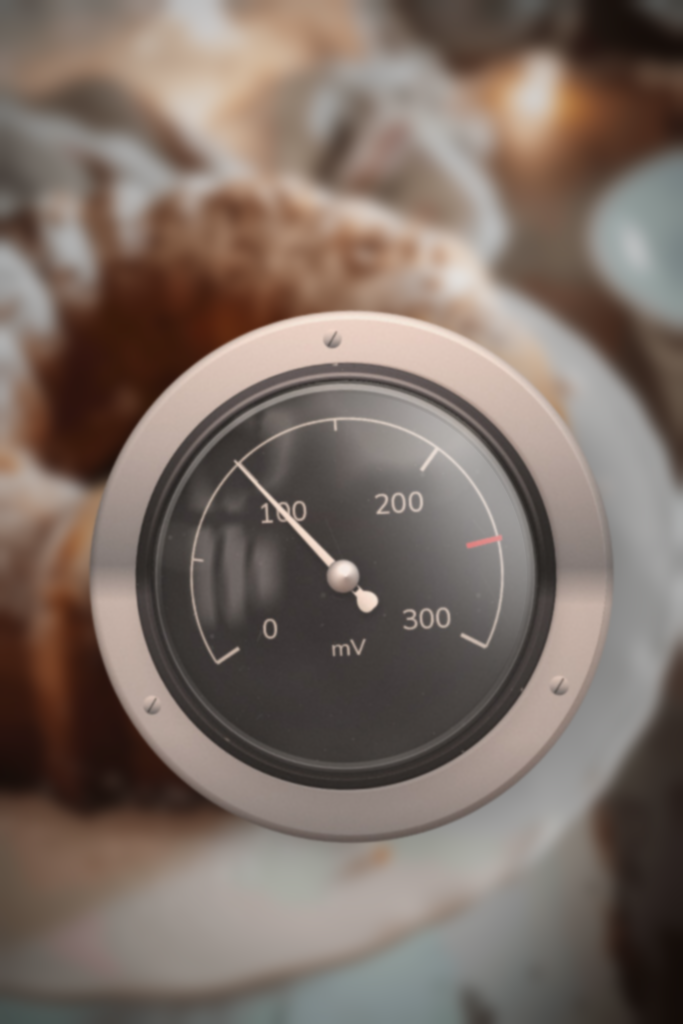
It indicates 100; mV
